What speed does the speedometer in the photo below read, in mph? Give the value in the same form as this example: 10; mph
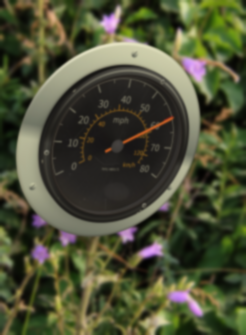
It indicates 60; mph
